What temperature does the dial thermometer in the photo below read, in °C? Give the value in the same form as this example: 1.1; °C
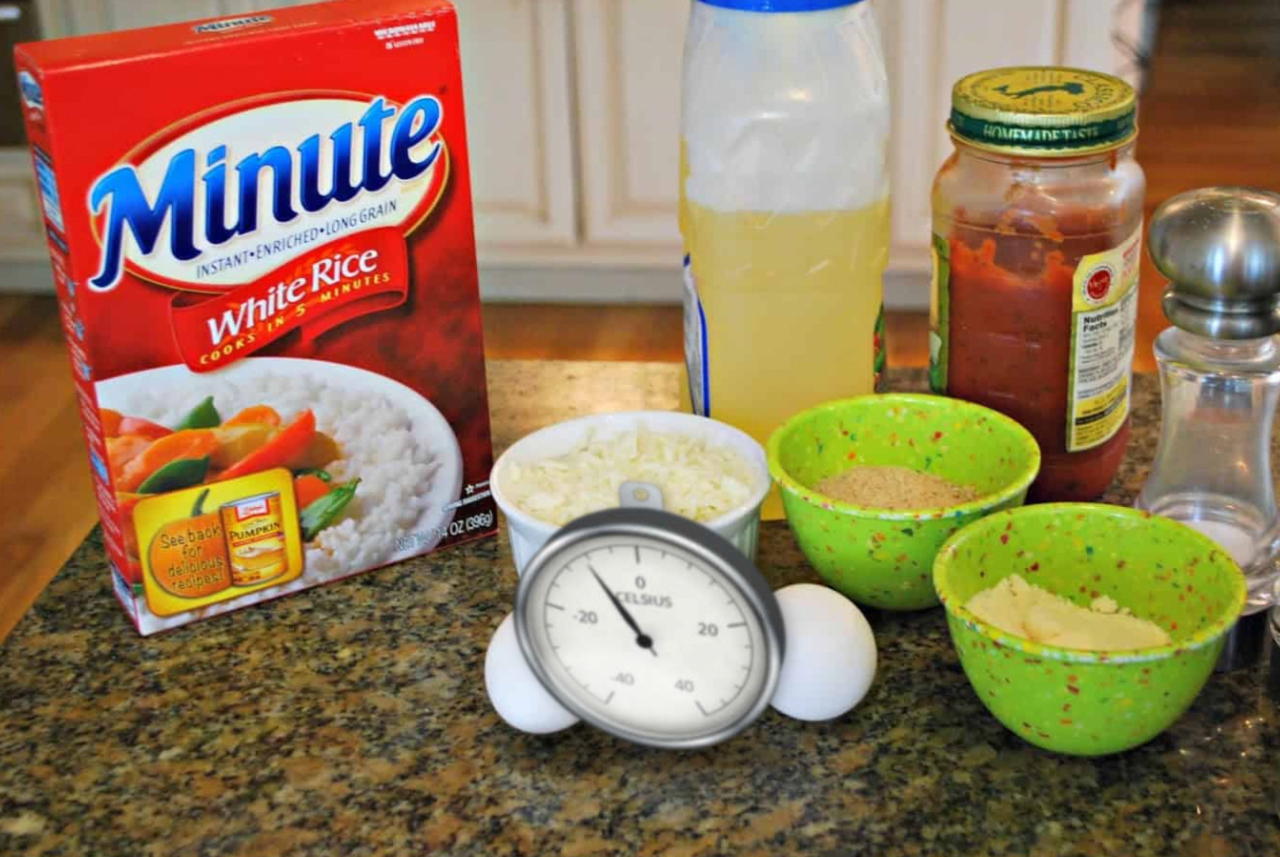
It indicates -8; °C
